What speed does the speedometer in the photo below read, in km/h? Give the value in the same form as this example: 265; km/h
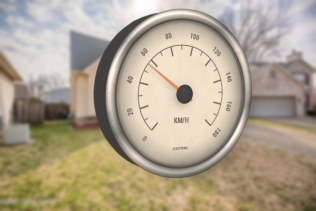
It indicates 55; km/h
